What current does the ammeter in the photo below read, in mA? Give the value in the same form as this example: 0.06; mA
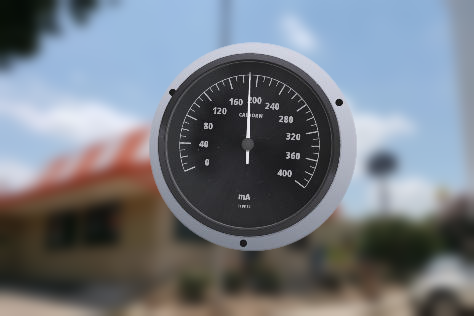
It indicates 190; mA
